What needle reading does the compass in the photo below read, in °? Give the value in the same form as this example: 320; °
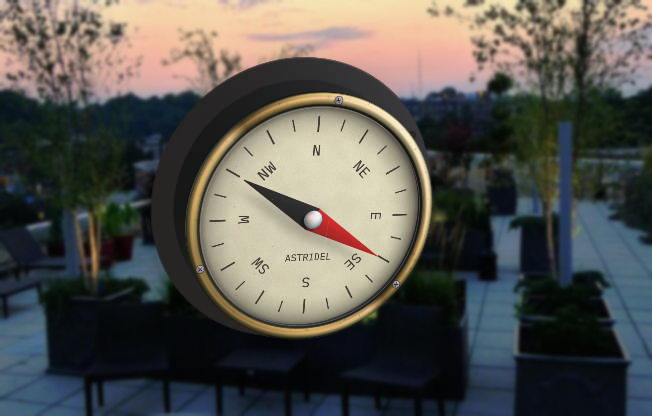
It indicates 120; °
